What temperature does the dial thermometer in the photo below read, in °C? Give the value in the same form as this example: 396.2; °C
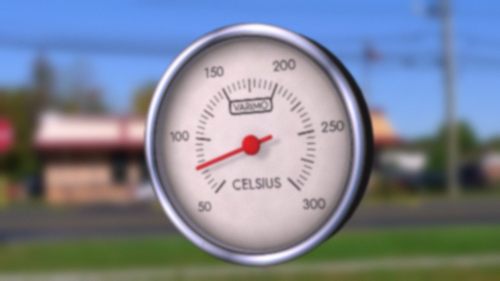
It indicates 75; °C
